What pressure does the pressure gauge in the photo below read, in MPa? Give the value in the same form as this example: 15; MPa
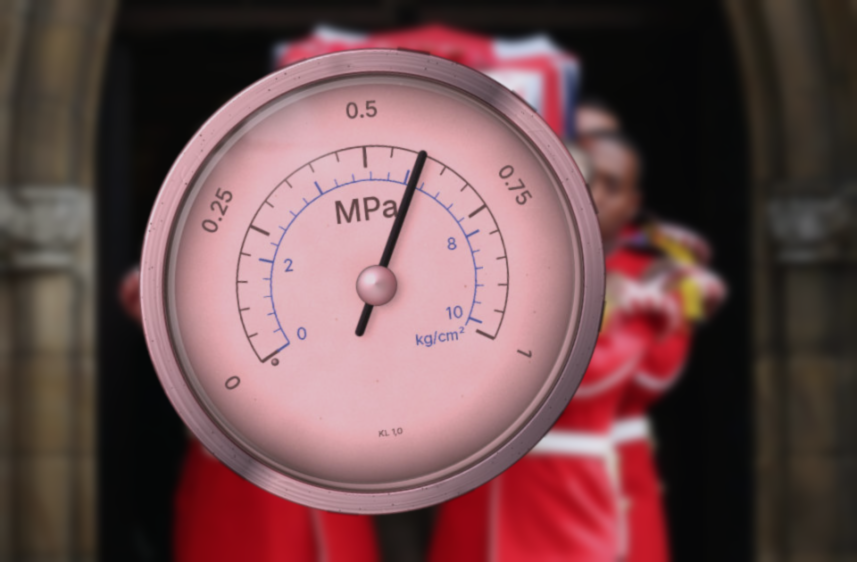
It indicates 0.6; MPa
